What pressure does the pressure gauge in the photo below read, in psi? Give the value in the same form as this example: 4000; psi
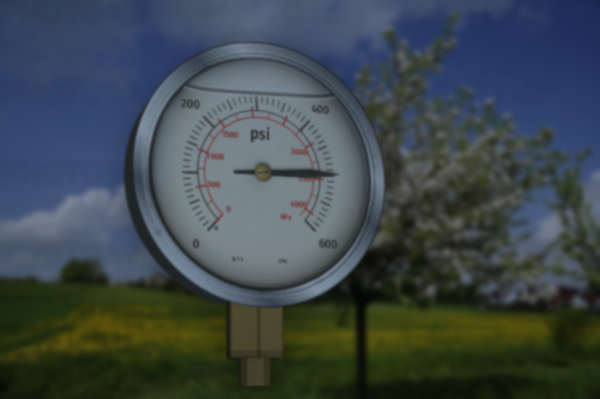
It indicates 500; psi
